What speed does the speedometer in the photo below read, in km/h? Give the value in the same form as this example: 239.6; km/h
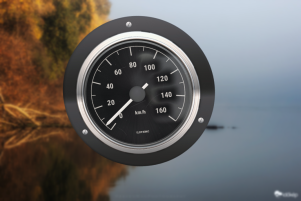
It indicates 5; km/h
